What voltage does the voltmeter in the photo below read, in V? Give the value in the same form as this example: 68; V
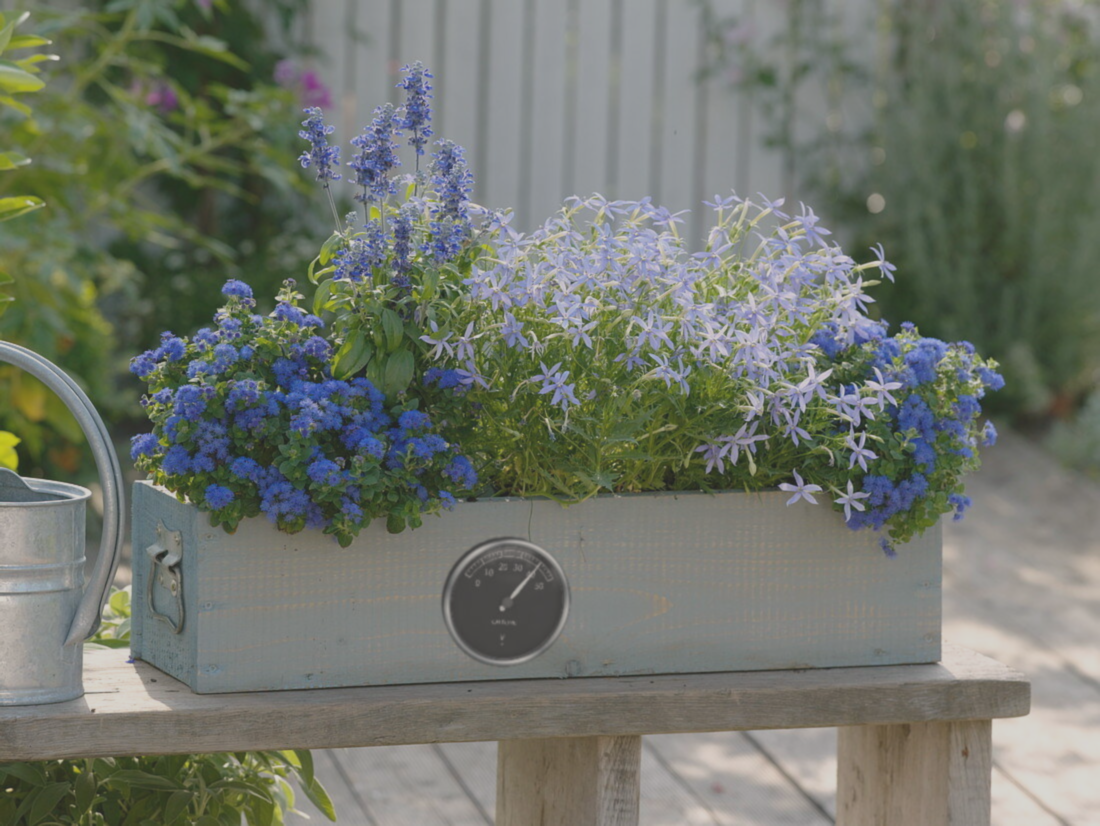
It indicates 40; V
